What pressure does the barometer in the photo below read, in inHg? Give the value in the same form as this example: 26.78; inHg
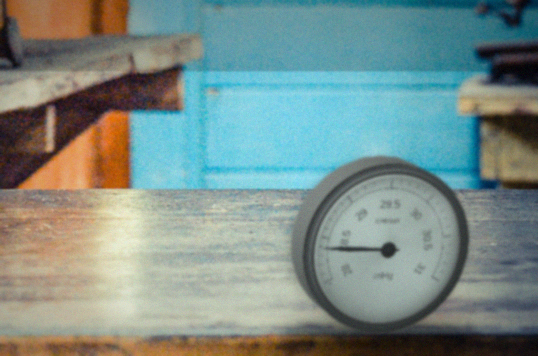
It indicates 28.4; inHg
